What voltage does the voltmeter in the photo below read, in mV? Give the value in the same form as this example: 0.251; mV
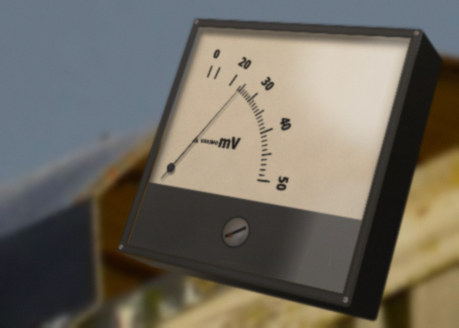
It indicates 25; mV
